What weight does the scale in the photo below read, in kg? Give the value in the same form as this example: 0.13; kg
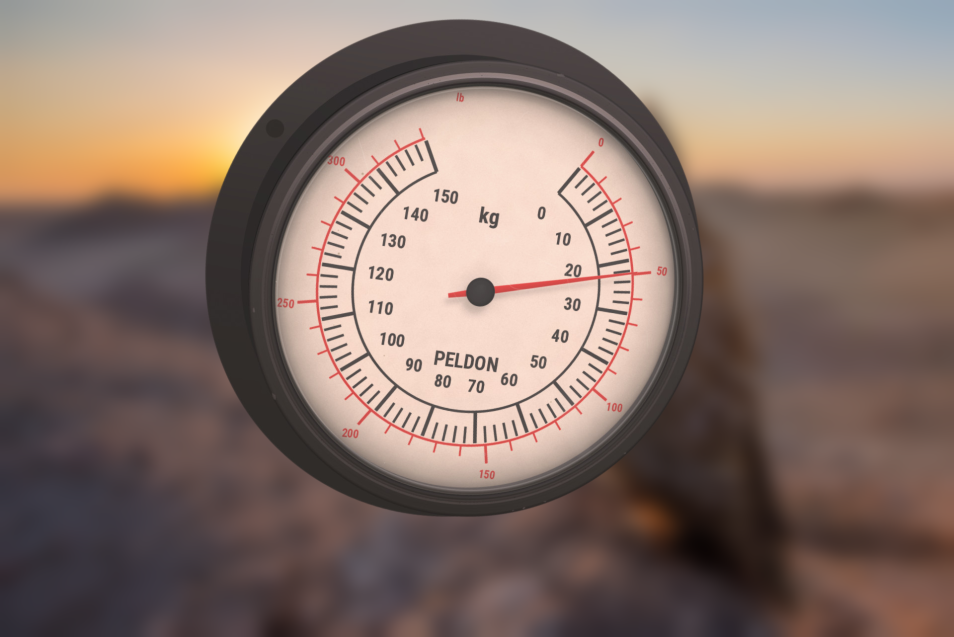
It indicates 22; kg
